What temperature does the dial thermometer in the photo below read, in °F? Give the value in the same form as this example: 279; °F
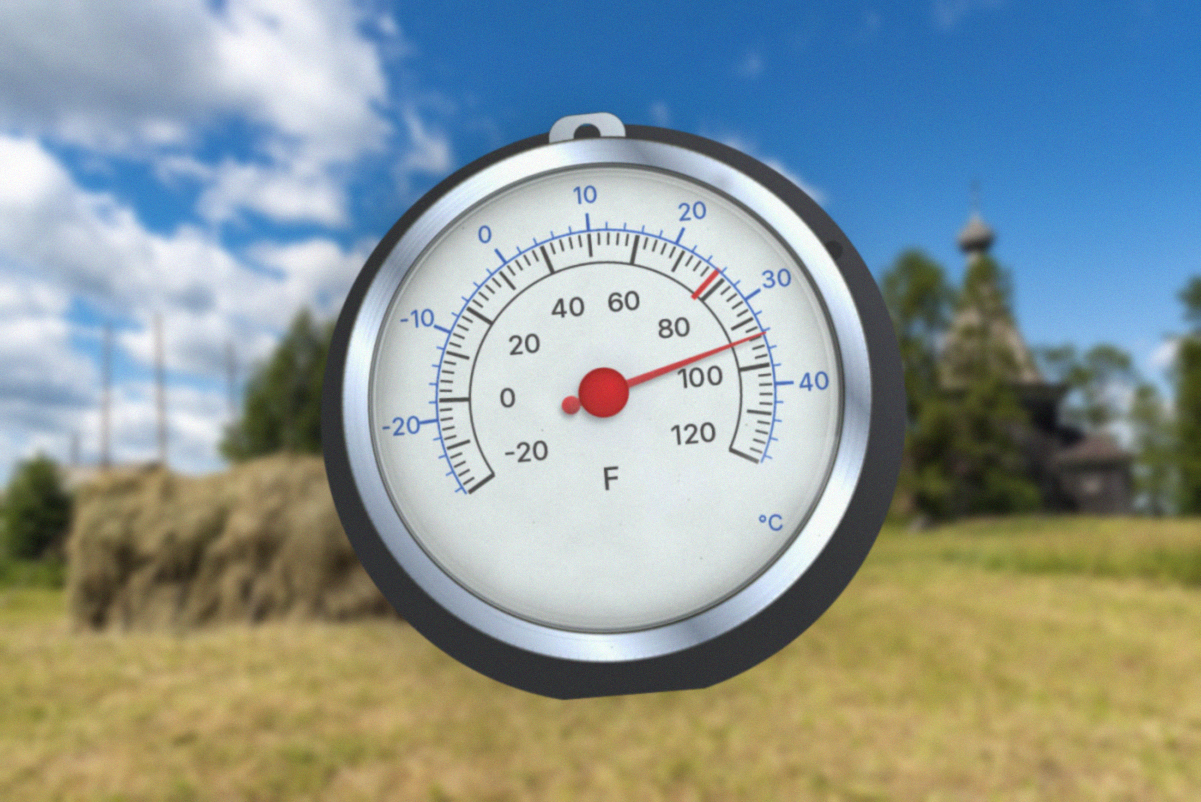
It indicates 94; °F
